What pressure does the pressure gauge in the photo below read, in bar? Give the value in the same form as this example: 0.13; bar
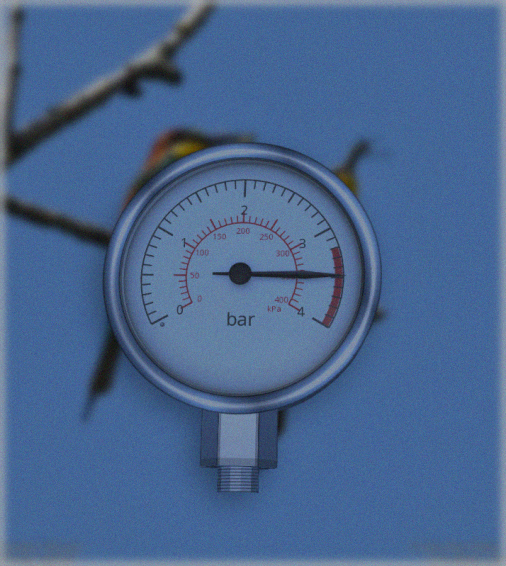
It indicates 3.5; bar
